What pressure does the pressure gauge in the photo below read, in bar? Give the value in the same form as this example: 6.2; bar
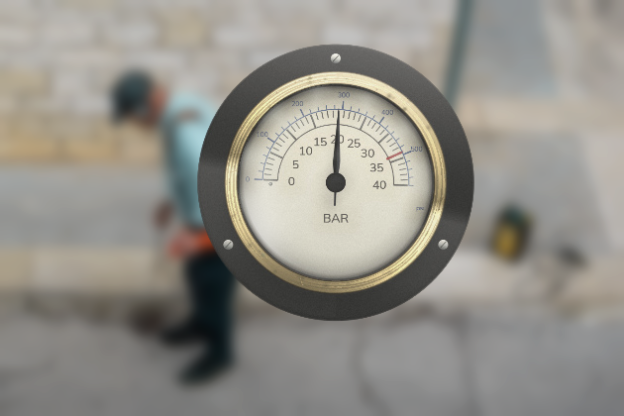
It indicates 20; bar
